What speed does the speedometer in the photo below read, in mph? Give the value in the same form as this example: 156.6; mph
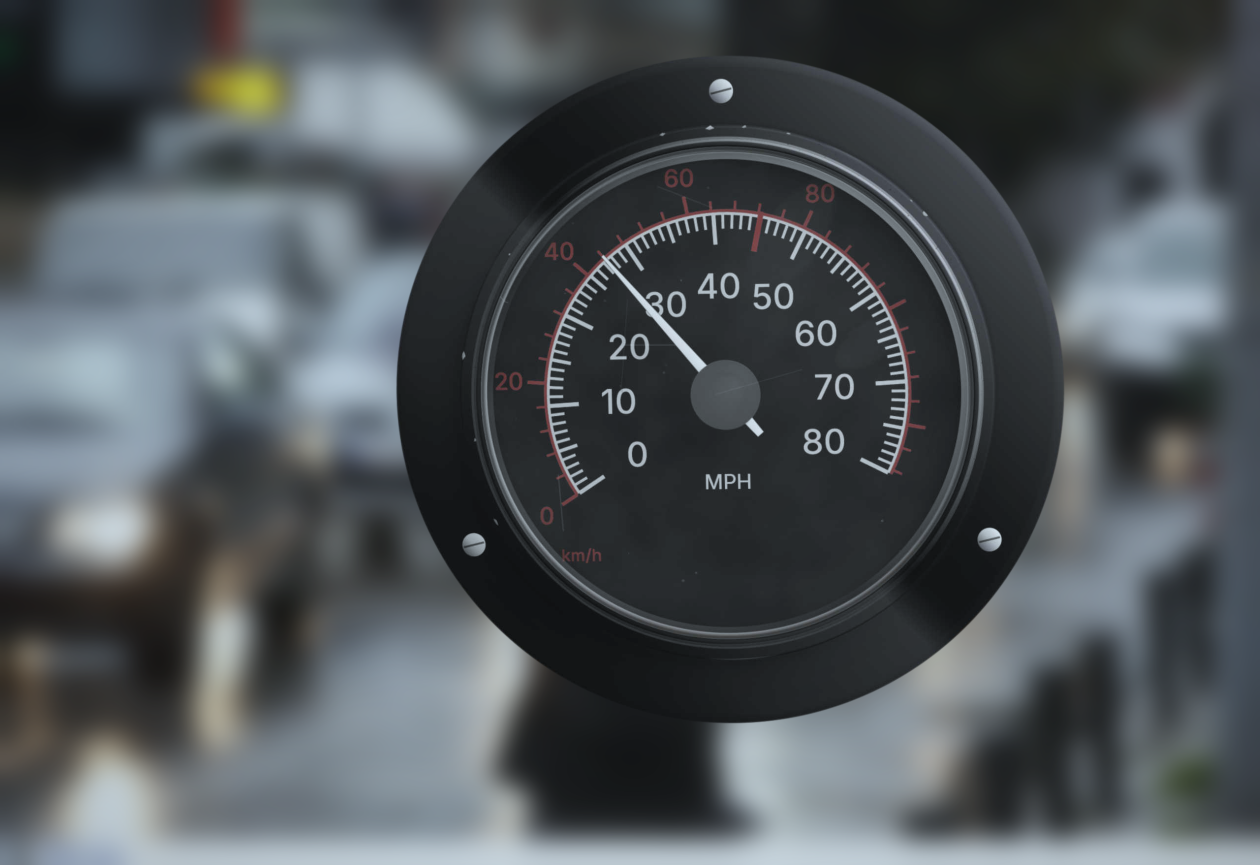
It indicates 27.5; mph
